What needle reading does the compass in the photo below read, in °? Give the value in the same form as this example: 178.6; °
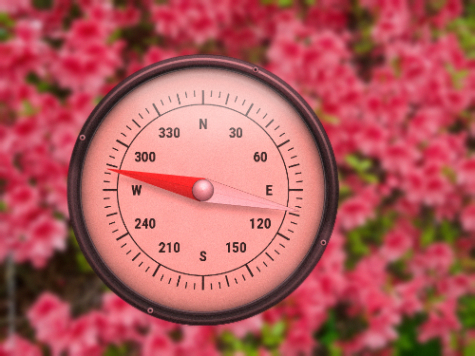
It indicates 282.5; °
